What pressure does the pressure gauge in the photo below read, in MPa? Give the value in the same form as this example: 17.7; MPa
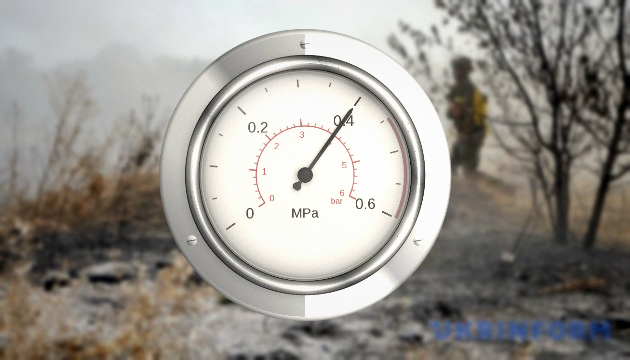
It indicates 0.4; MPa
